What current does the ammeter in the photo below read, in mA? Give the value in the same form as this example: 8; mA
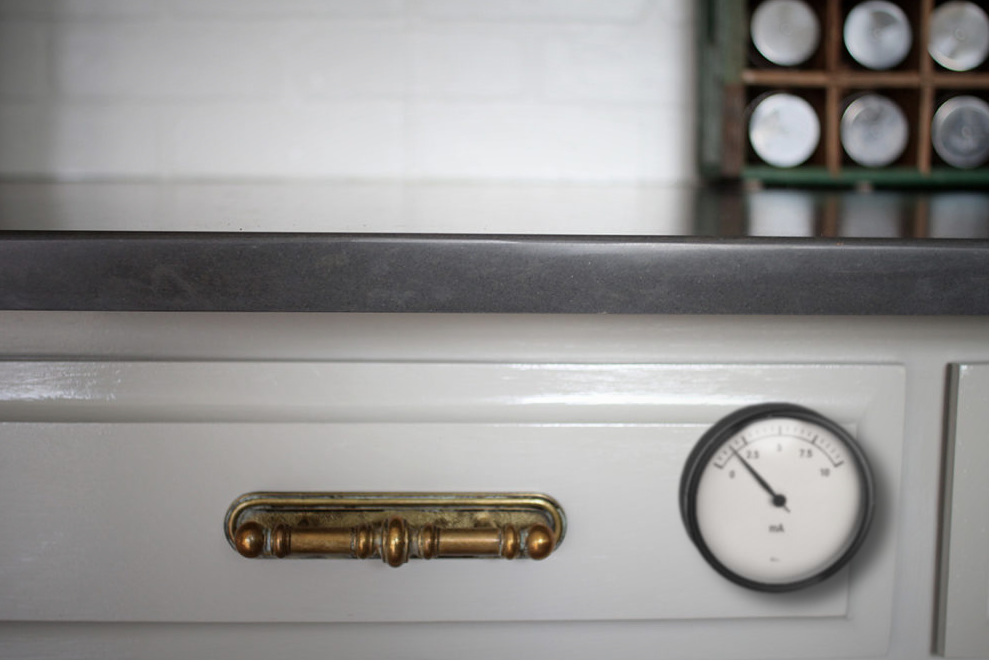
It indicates 1.5; mA
